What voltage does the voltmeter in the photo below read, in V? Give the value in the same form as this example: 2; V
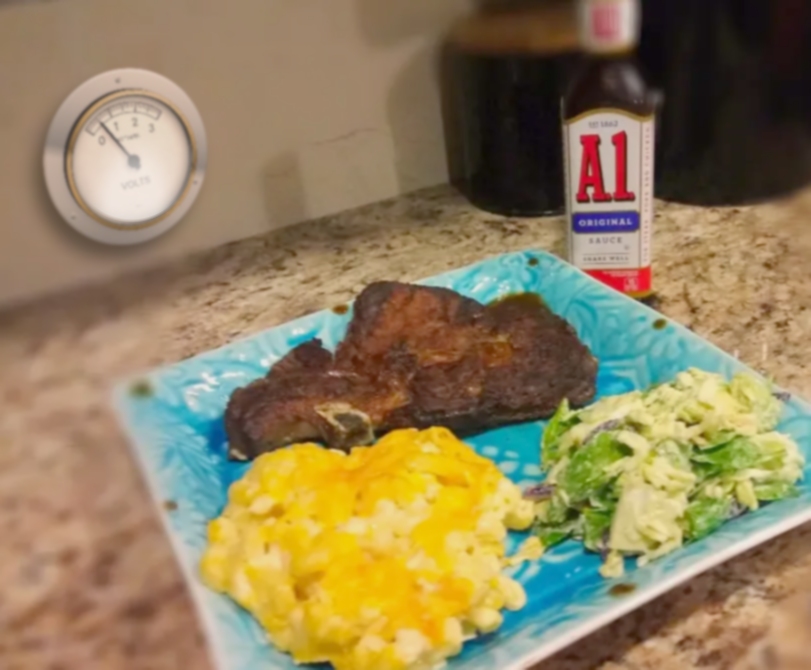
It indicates 0.5; V
